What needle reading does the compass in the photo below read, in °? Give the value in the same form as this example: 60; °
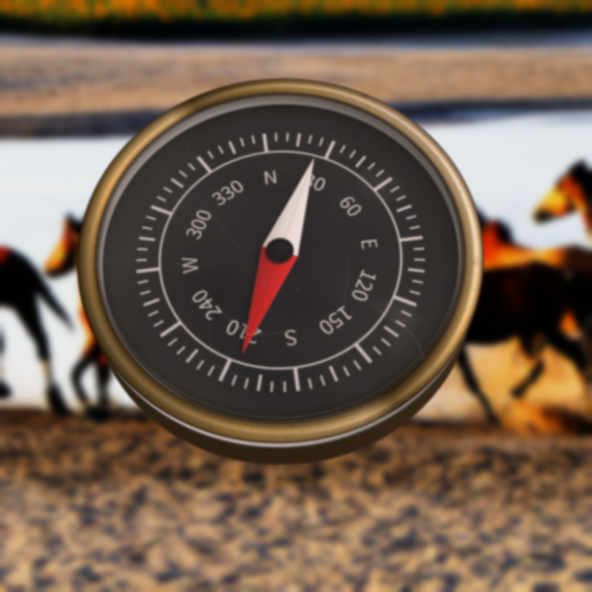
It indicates 205; °
